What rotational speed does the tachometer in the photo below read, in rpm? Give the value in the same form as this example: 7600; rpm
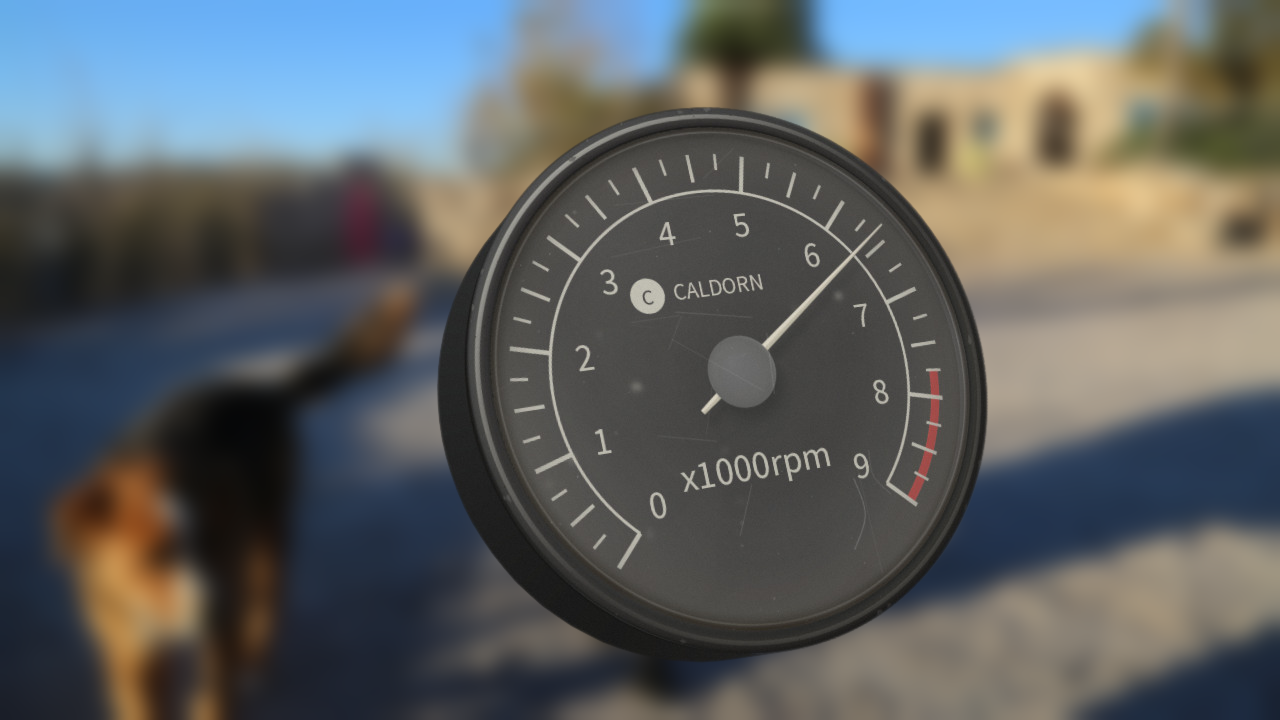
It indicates 6375; rpm
